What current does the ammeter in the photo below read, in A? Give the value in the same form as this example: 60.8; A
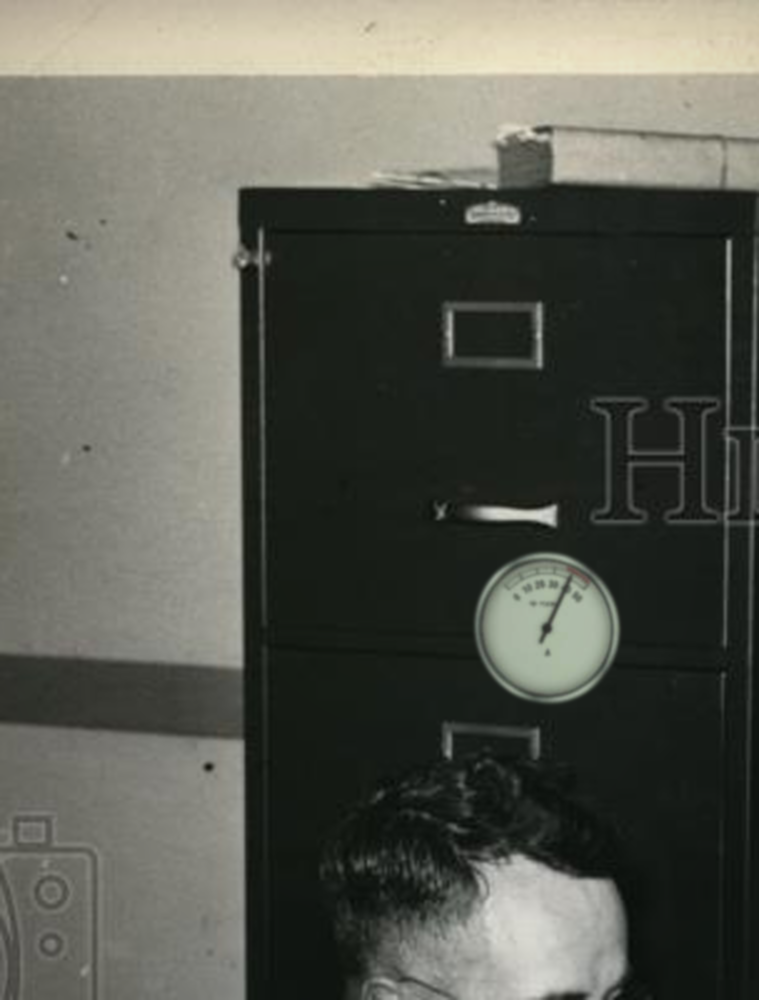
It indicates 40; A
